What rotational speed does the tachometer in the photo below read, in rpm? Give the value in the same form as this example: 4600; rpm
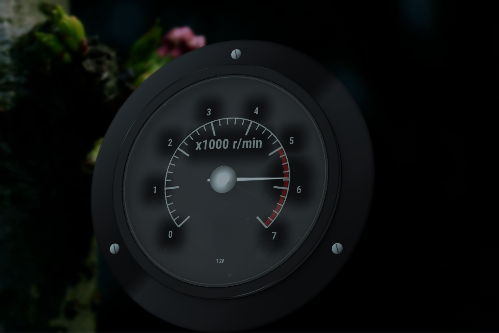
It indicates 5800; rpm
